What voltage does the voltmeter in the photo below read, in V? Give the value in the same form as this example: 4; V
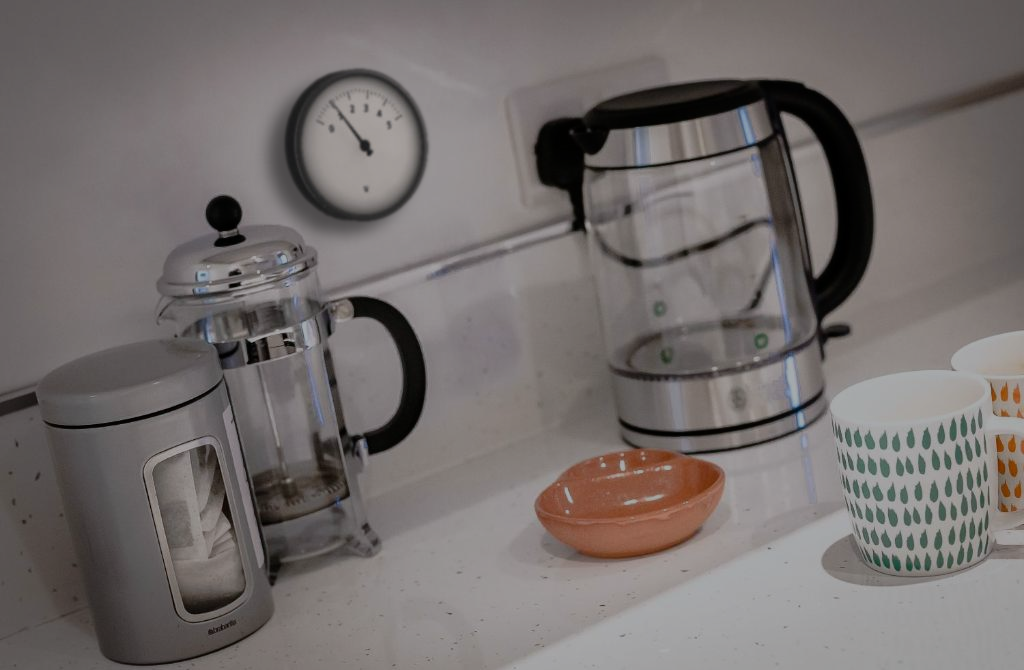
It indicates 1; V
